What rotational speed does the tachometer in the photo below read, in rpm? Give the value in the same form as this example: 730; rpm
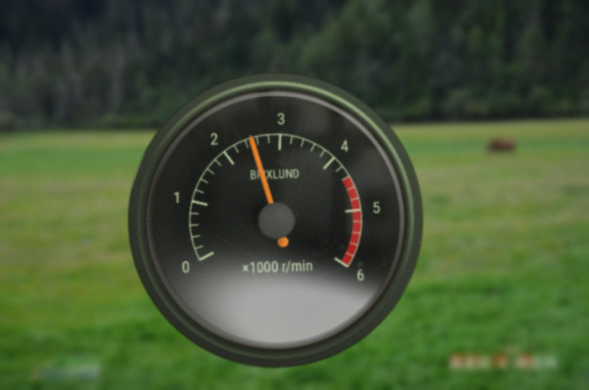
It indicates 2500; rpm
